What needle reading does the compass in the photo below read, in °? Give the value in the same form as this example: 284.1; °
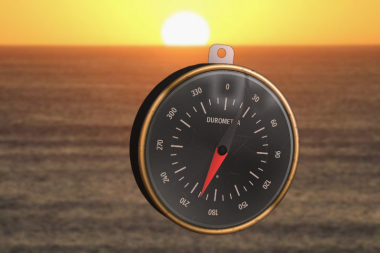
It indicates 200; °
